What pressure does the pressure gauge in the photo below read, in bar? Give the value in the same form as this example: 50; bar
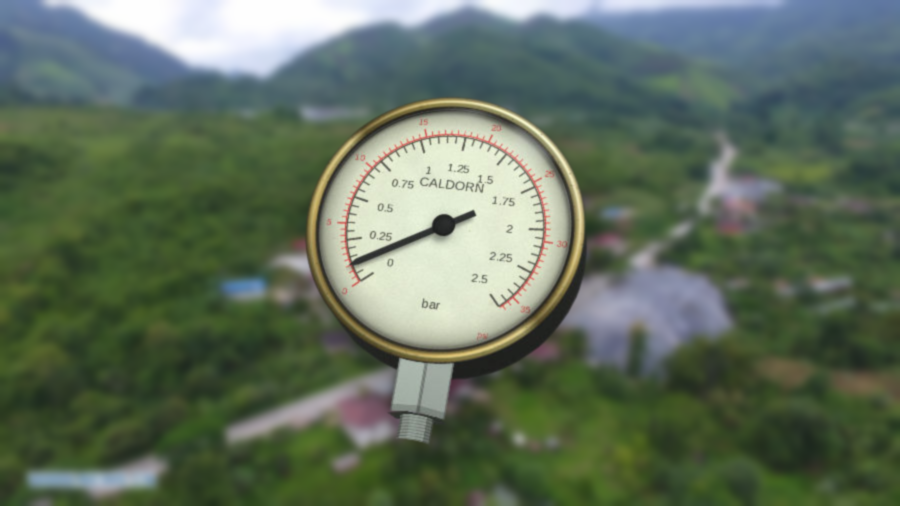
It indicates 0.1; bar
